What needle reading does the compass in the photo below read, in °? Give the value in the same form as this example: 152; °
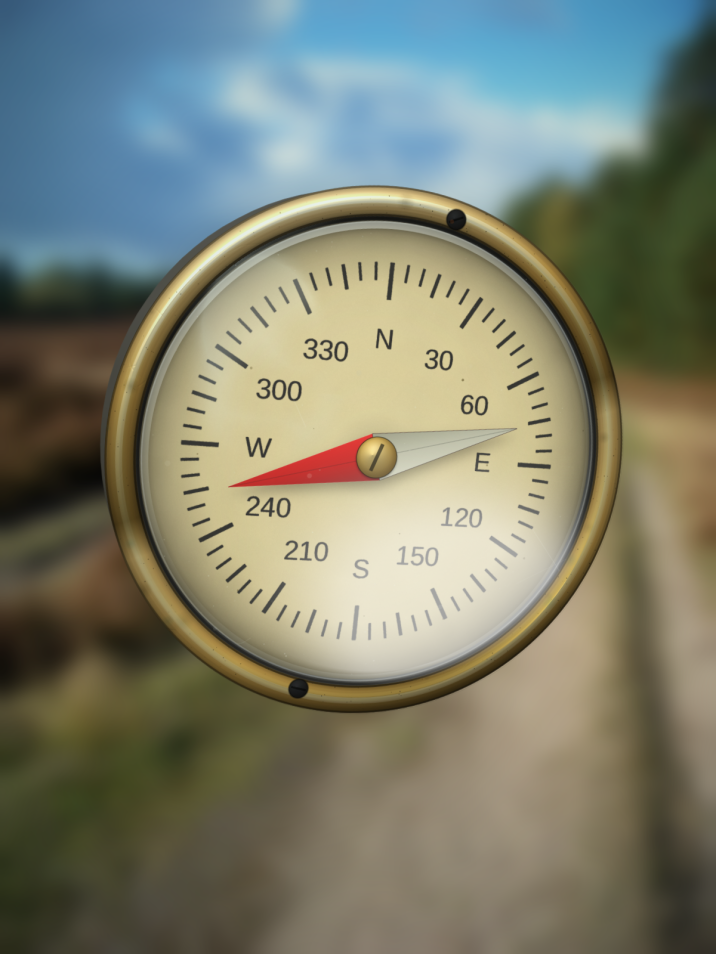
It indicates 255; °
